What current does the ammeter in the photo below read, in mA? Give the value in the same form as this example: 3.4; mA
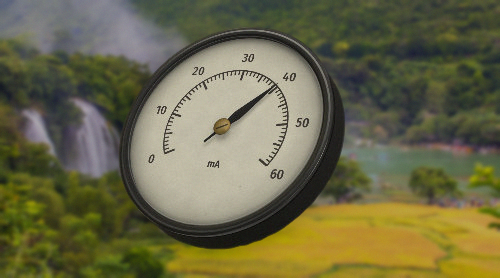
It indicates 40; mA
